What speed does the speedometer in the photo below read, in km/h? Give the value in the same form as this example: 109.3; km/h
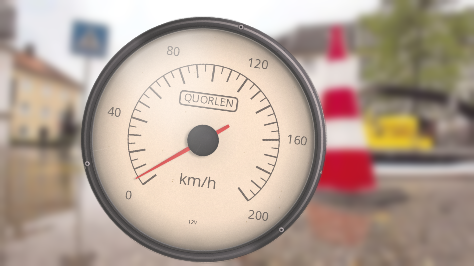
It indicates 5; km/h
